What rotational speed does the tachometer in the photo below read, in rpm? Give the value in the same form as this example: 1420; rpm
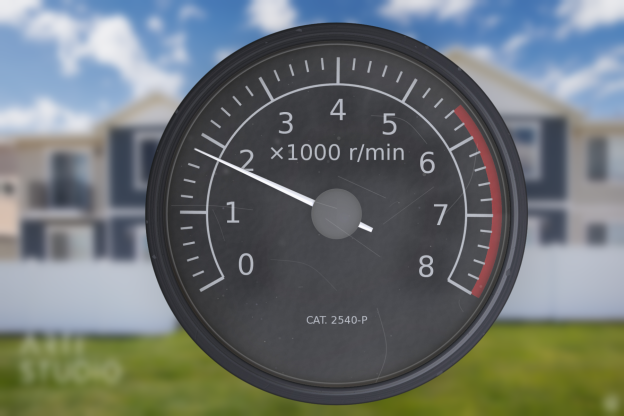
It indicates 1800; rpm
